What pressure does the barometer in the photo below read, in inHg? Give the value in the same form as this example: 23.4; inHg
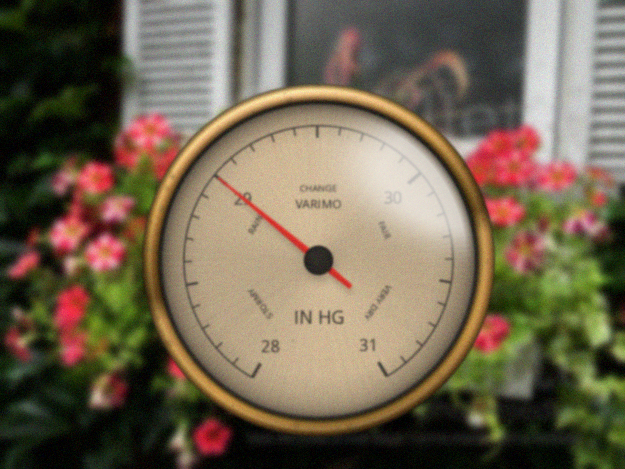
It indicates 29; inHg
